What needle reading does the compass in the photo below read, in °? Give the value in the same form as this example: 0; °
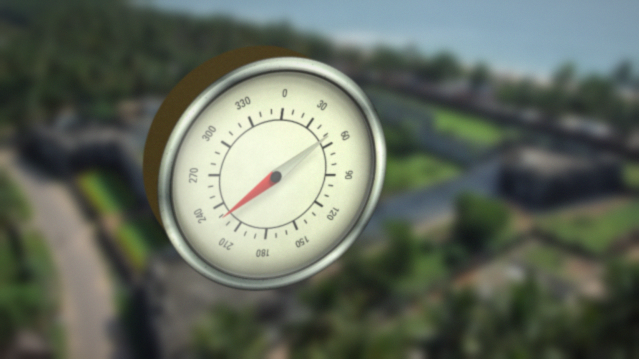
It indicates 230; °
